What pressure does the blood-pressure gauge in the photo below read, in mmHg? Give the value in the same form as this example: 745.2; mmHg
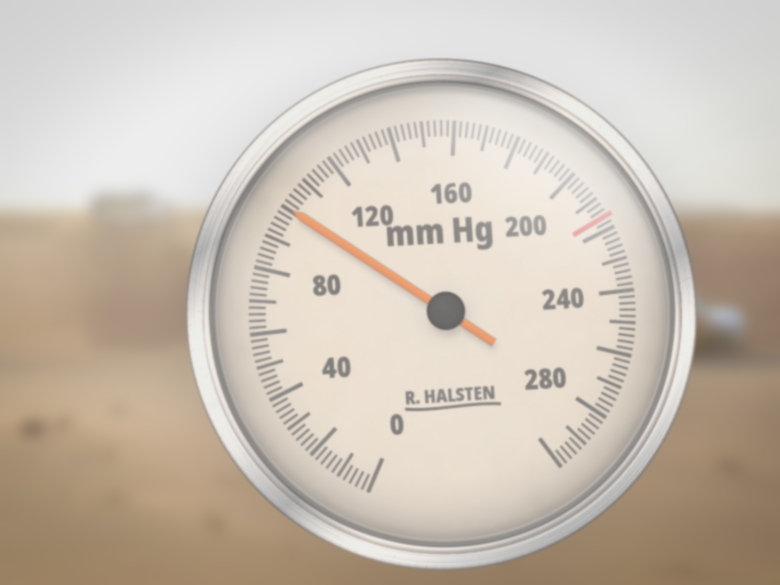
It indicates 100; mmHg
